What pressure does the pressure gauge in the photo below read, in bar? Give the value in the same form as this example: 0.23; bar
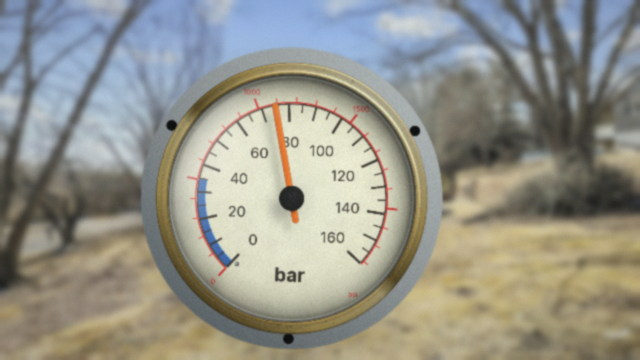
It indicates 75; bar
